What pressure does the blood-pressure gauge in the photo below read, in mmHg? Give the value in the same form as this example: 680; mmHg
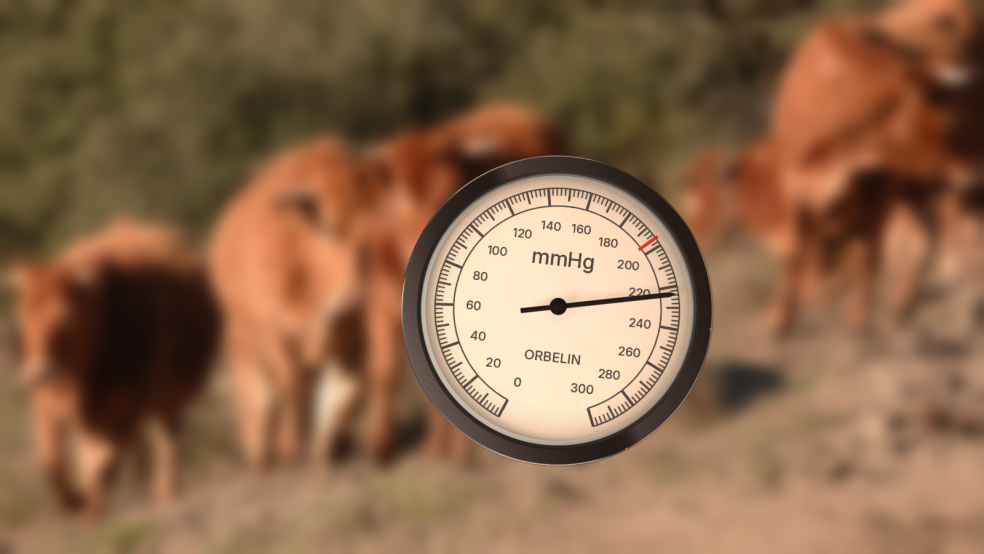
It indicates 224; mmHg
